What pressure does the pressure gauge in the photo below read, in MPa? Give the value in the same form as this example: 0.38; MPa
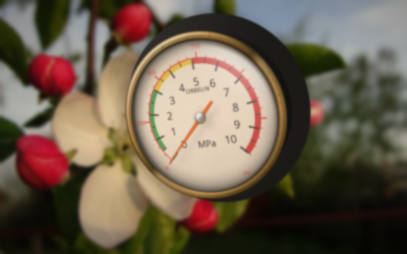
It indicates 0; MPa
